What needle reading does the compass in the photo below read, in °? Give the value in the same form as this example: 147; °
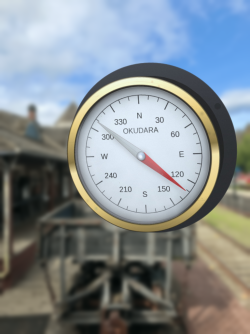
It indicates 130; °
